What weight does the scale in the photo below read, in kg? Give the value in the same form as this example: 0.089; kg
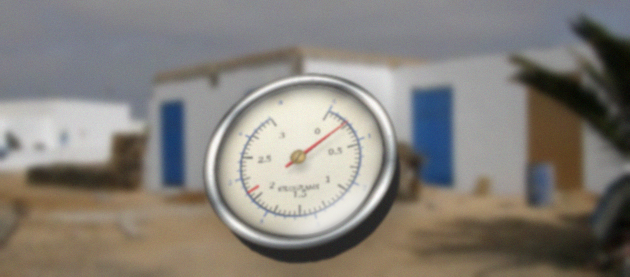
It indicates 0.25; kg
